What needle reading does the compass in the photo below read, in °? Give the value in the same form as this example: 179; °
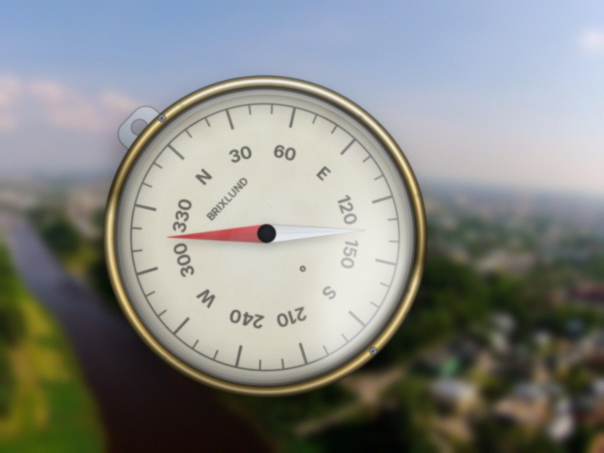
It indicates 315; °
